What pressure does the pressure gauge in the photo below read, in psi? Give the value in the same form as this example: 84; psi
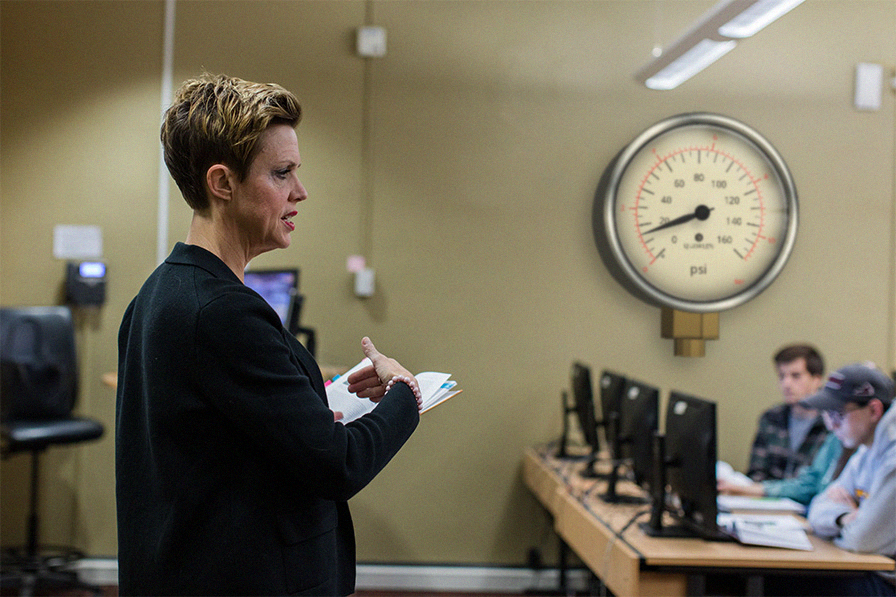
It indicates 15; psi
